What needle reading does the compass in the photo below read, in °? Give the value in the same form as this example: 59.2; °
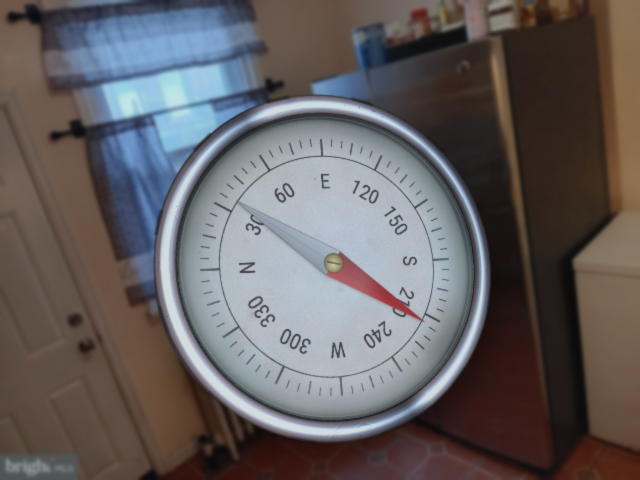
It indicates 215; °
